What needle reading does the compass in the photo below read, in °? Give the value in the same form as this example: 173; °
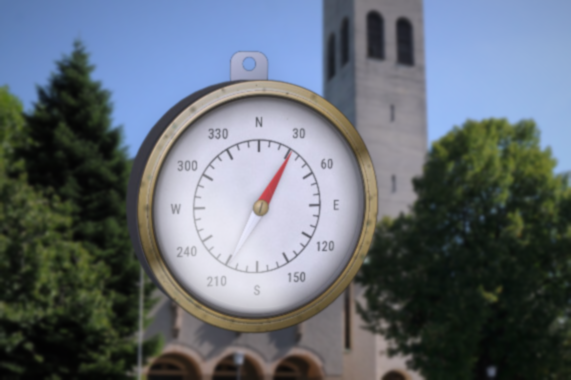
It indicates 30; °
